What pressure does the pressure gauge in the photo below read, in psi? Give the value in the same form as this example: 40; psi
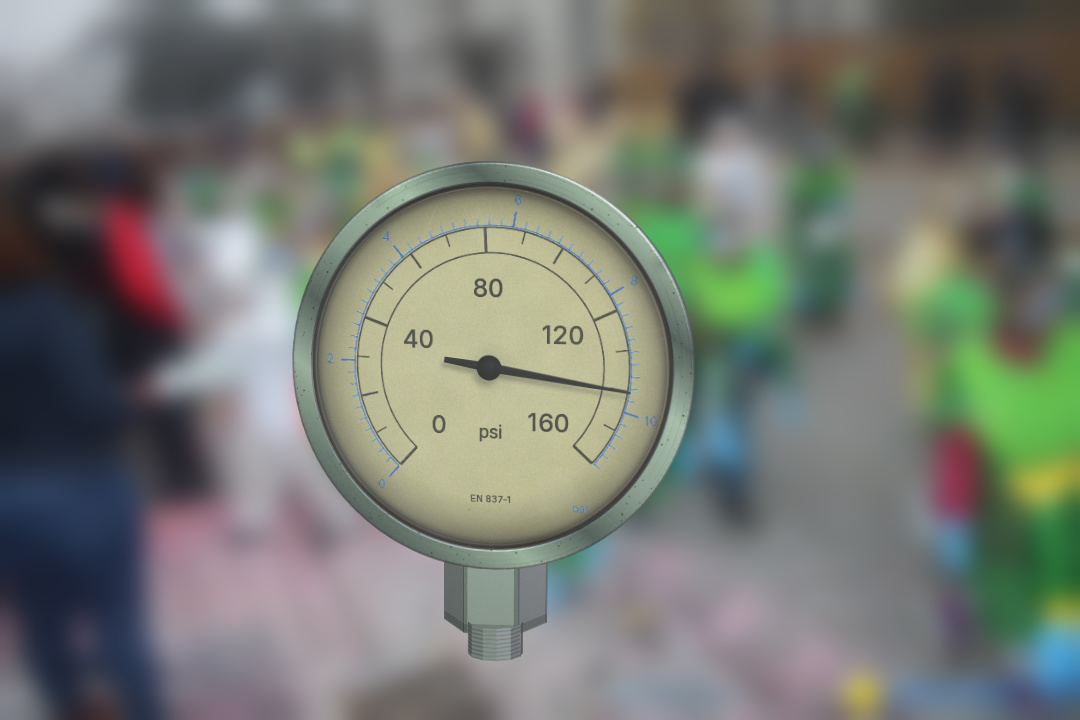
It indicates 140; psi
